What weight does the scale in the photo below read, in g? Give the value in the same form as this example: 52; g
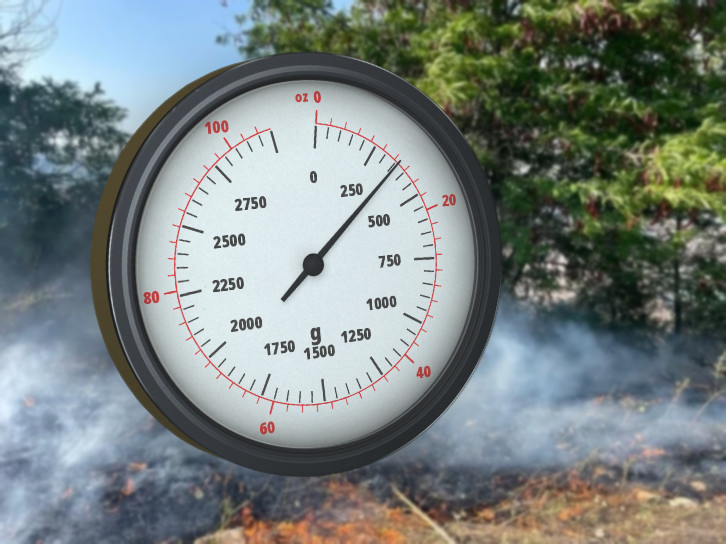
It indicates 350; g
